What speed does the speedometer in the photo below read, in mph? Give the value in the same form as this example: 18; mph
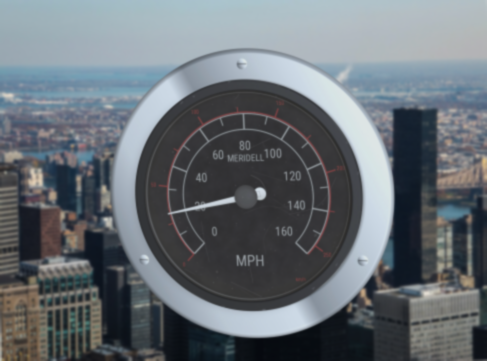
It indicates 20; mph
